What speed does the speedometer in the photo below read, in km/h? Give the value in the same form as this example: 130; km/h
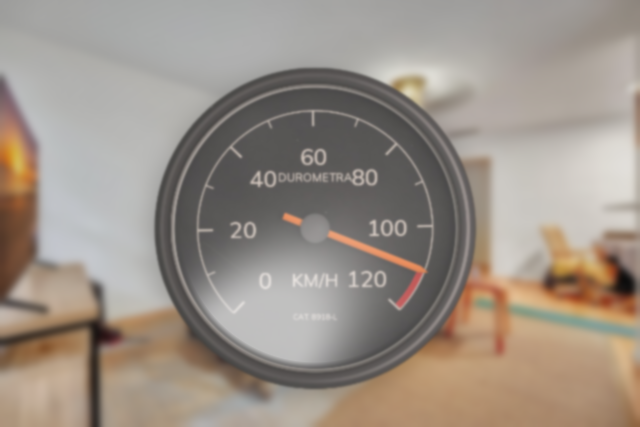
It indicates 110; km/h
